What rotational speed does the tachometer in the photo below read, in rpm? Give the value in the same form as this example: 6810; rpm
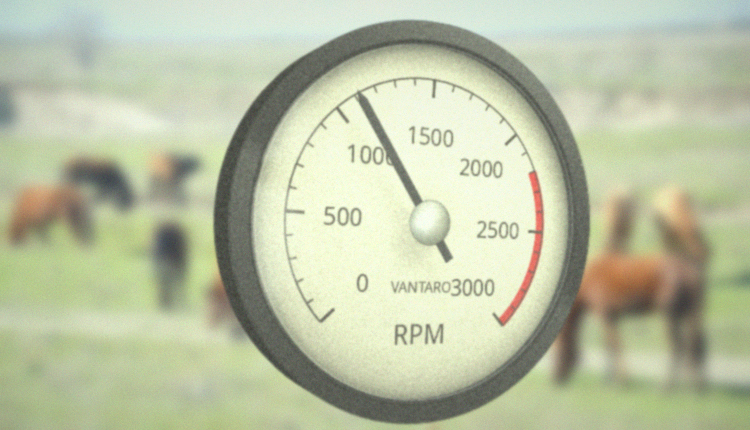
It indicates 1100; rpm
